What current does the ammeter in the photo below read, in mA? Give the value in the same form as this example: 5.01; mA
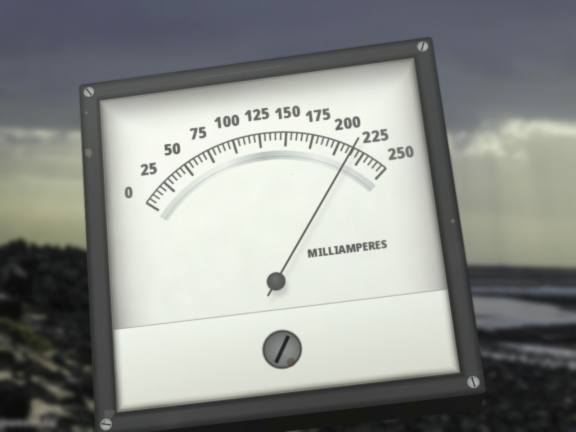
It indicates 215; mA
